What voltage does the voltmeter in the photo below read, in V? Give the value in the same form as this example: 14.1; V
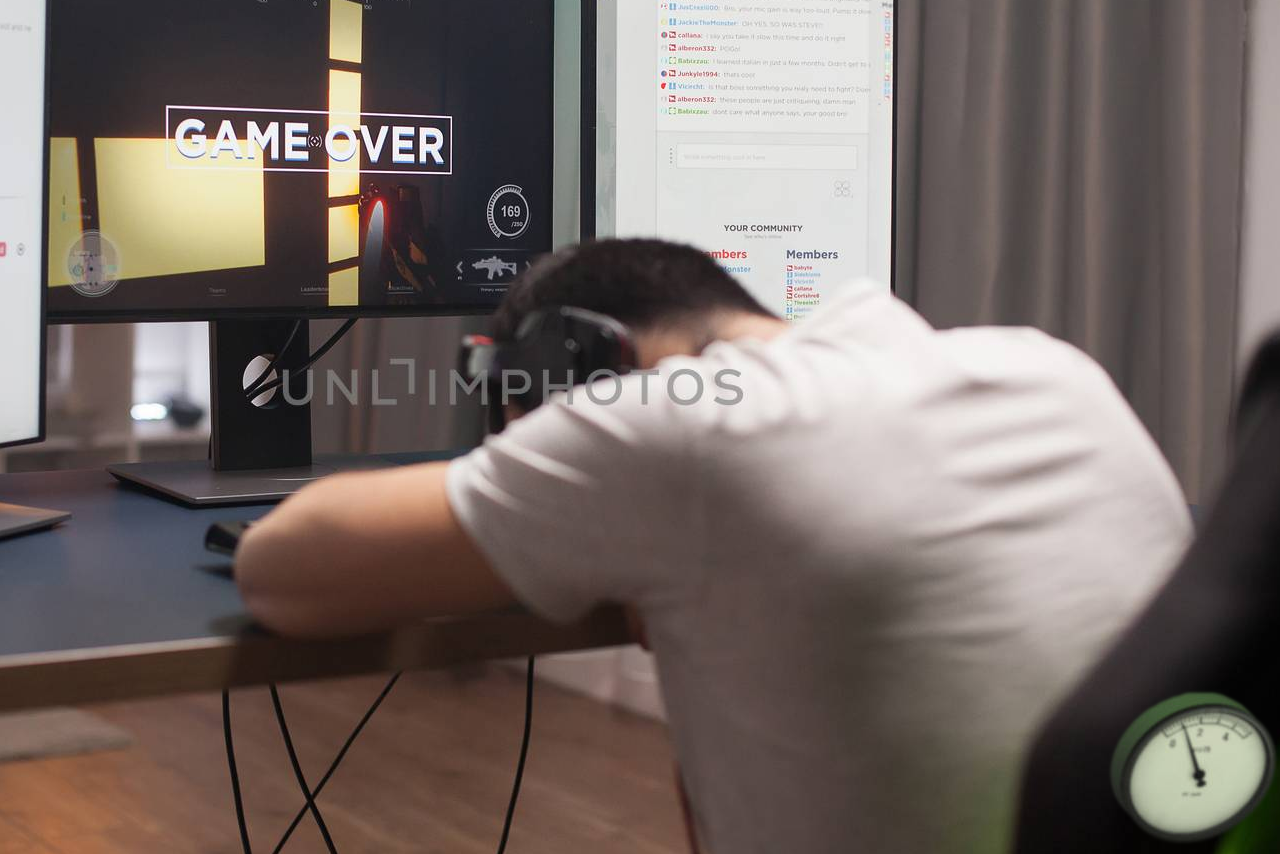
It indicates 1; V
